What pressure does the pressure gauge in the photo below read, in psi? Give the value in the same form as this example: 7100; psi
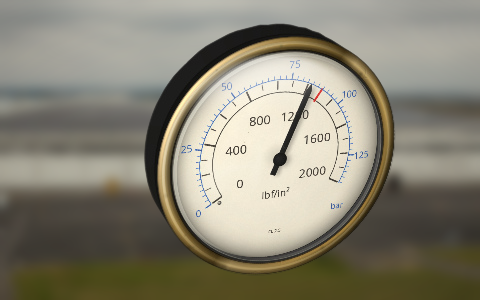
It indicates 1200; psi
